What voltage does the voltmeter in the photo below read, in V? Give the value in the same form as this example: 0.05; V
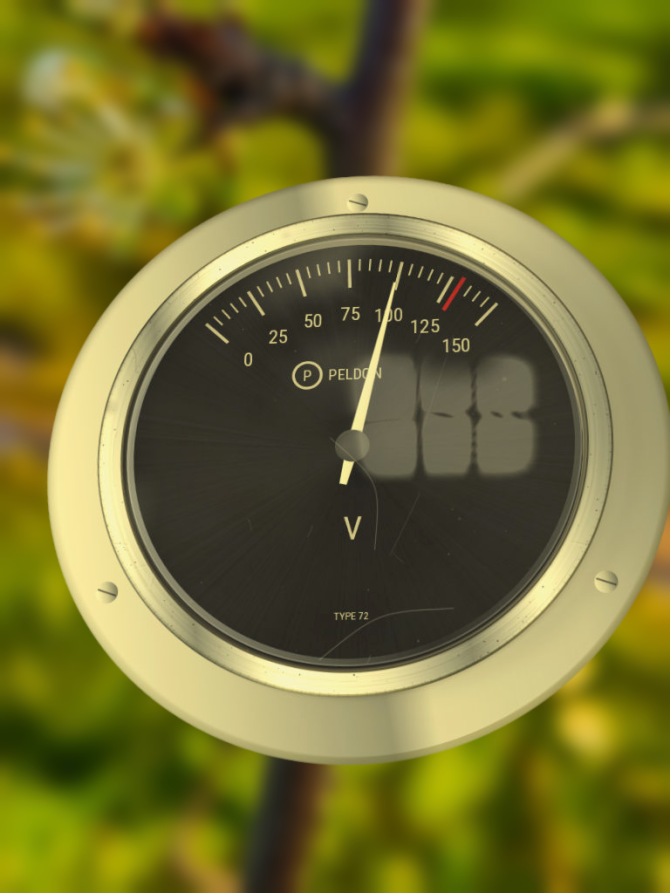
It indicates 100; V
